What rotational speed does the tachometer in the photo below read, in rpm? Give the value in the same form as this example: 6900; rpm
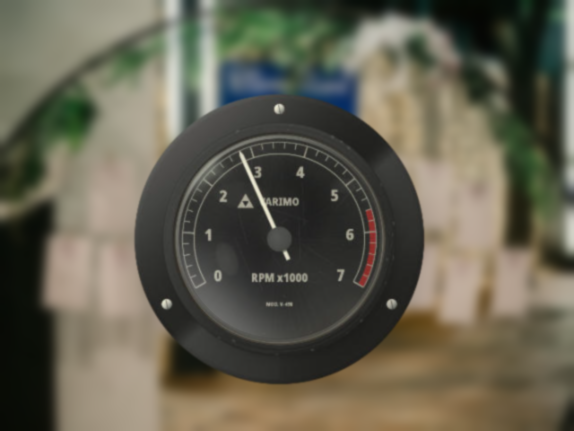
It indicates 2800; rpm
